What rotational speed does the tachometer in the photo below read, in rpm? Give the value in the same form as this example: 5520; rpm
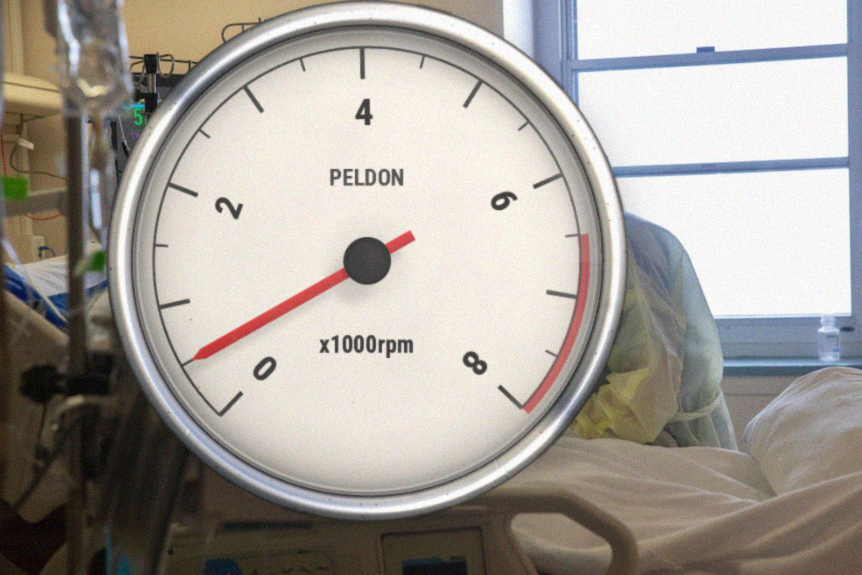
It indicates 500; rpm
